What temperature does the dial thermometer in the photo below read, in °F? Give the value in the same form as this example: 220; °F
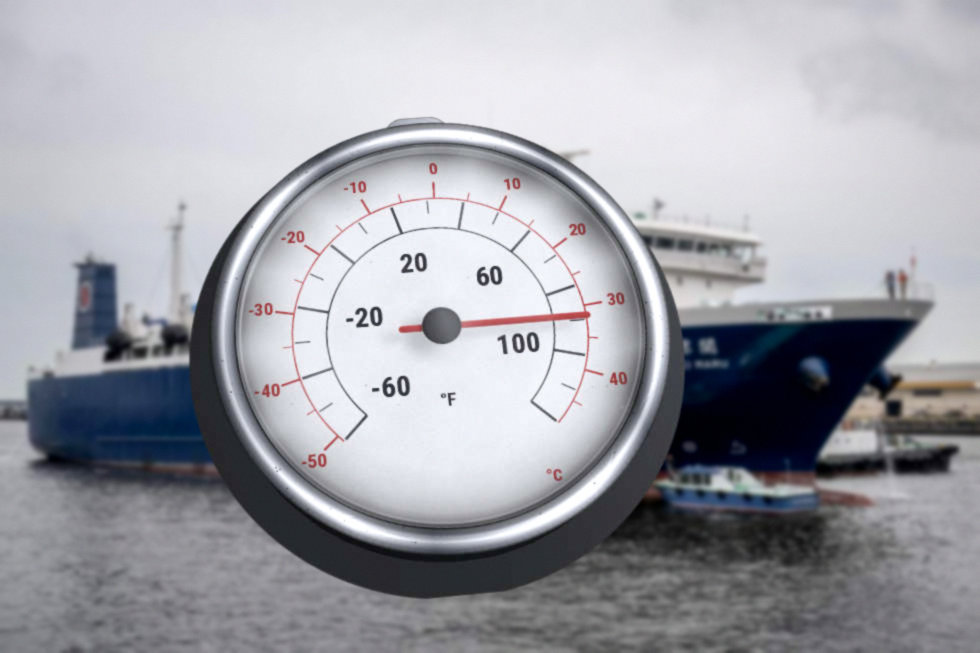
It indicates 90; °F
